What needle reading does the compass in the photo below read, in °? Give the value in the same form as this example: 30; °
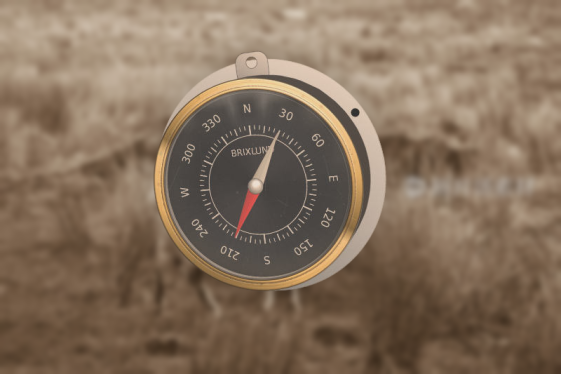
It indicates 210; °
